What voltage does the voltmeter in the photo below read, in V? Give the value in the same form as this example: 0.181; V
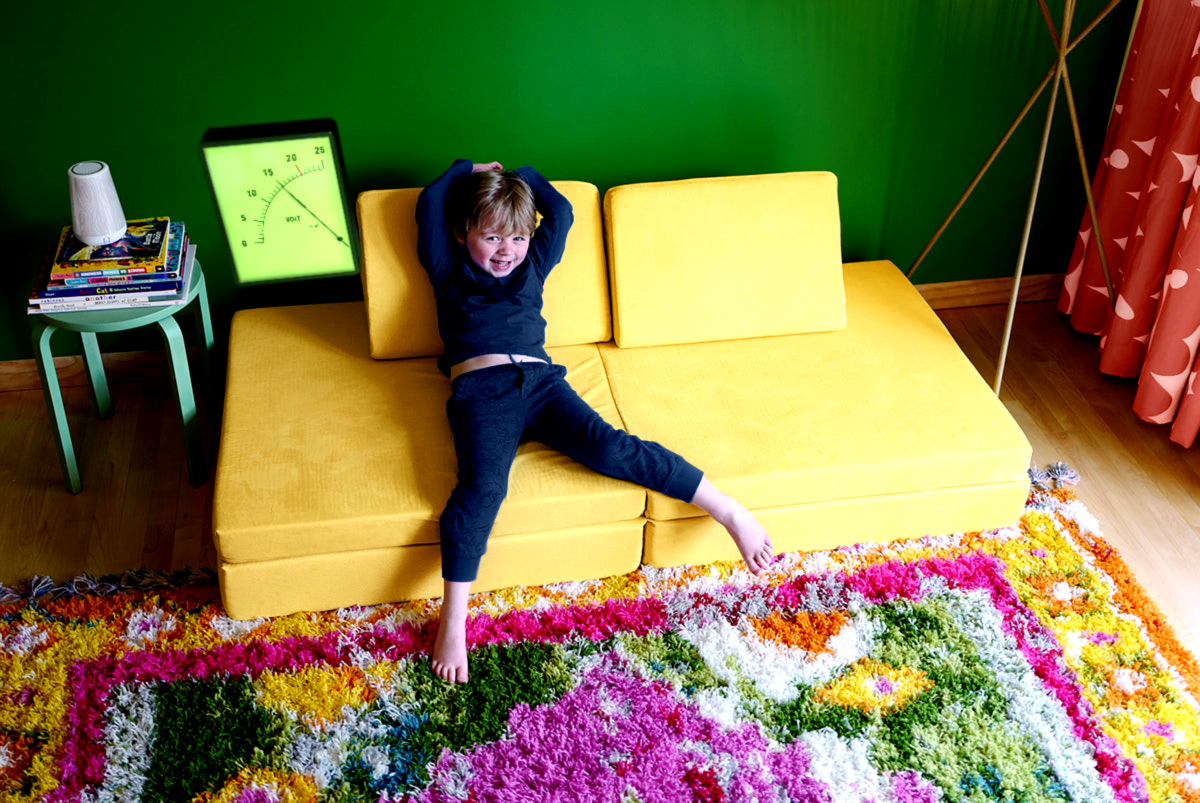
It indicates 15; V
